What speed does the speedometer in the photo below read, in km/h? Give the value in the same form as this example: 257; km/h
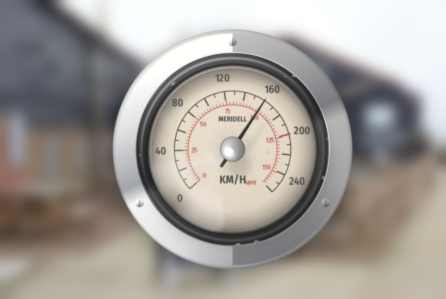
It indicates 160; km/h
